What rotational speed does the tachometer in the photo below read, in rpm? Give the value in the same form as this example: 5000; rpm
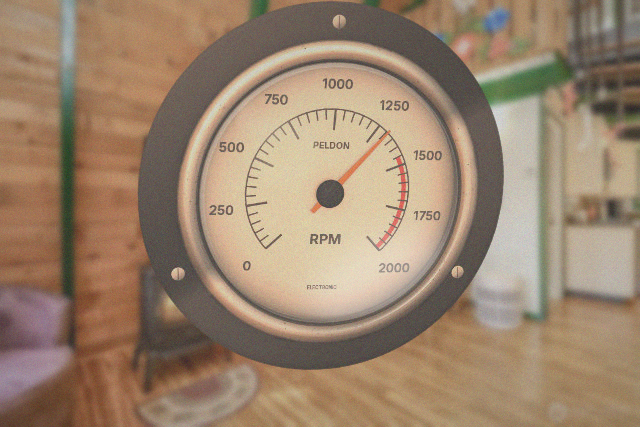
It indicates 1300; rpm
